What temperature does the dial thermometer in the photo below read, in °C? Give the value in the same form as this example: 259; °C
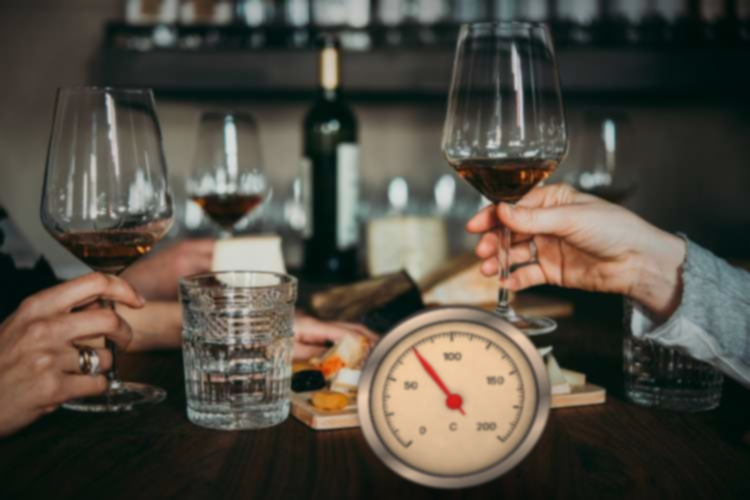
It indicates 75; °C
